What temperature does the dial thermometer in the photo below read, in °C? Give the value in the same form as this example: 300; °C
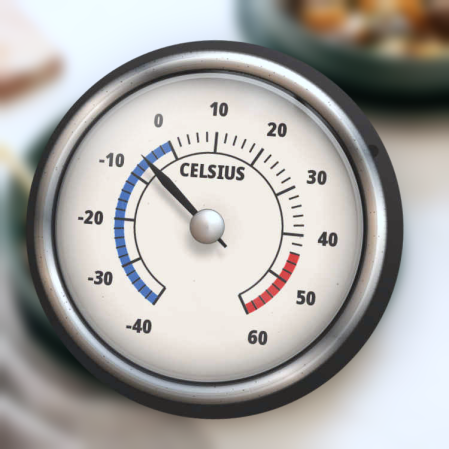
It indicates -6; °C
